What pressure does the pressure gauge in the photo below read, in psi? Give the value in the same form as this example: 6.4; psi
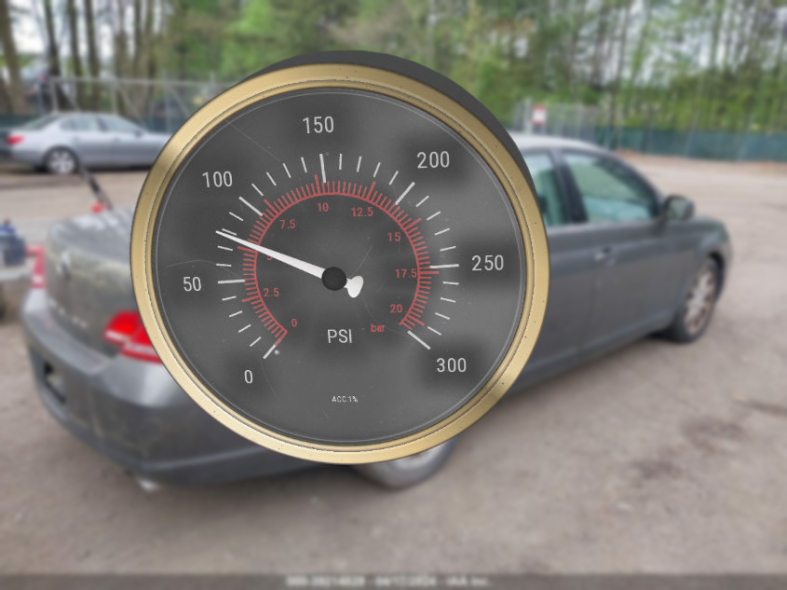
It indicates 80; psi
